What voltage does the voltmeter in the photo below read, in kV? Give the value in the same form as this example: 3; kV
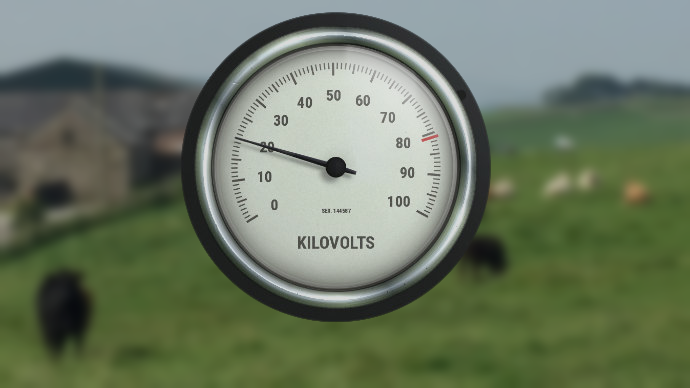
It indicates 20; kV
